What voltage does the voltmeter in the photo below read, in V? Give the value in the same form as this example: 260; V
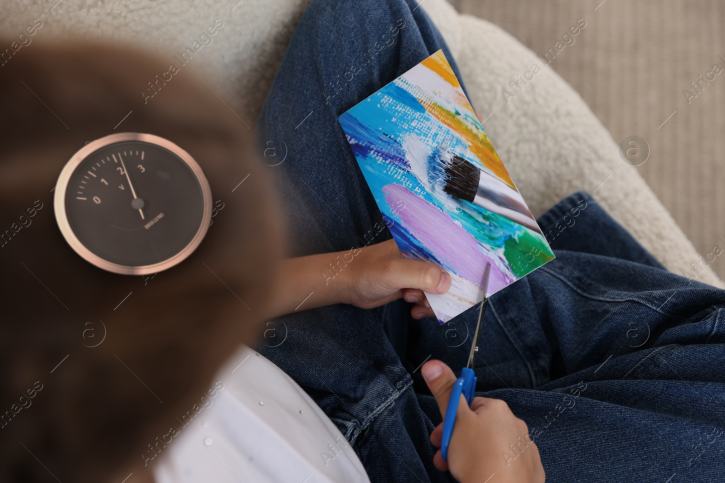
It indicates 2.2; V
